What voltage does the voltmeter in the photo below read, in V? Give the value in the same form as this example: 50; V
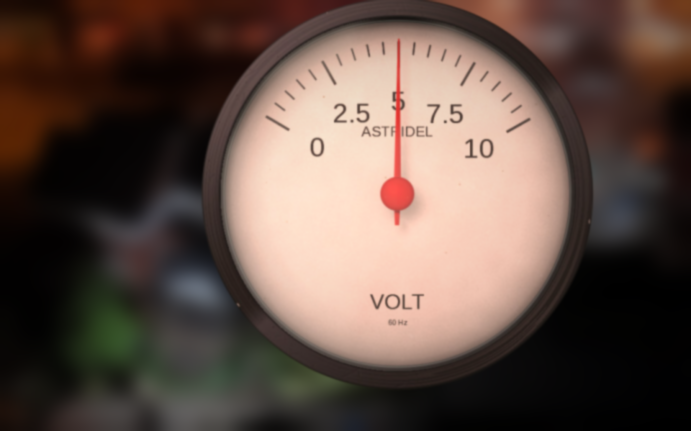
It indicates 5; V
